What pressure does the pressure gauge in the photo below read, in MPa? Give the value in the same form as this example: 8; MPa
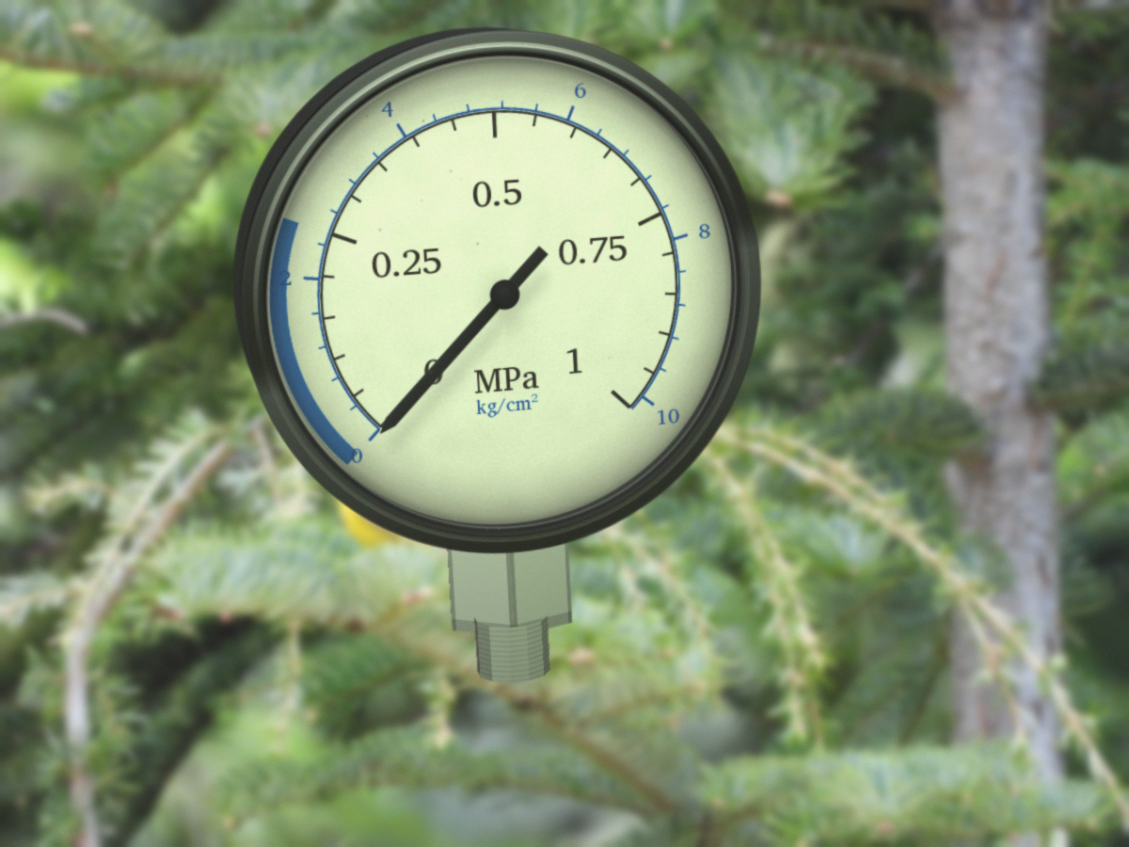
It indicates 0; MPa
